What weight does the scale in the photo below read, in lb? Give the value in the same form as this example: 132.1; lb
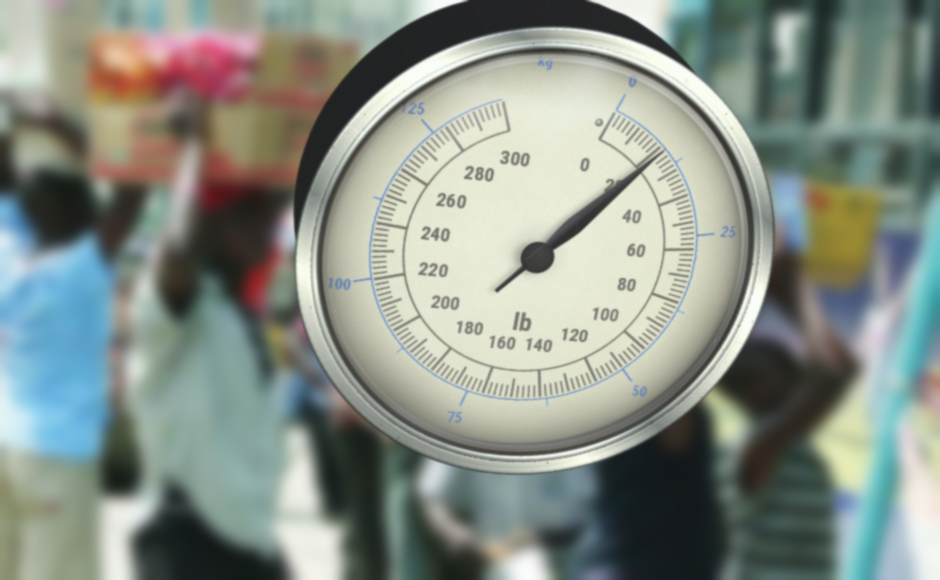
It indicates 20; lb
